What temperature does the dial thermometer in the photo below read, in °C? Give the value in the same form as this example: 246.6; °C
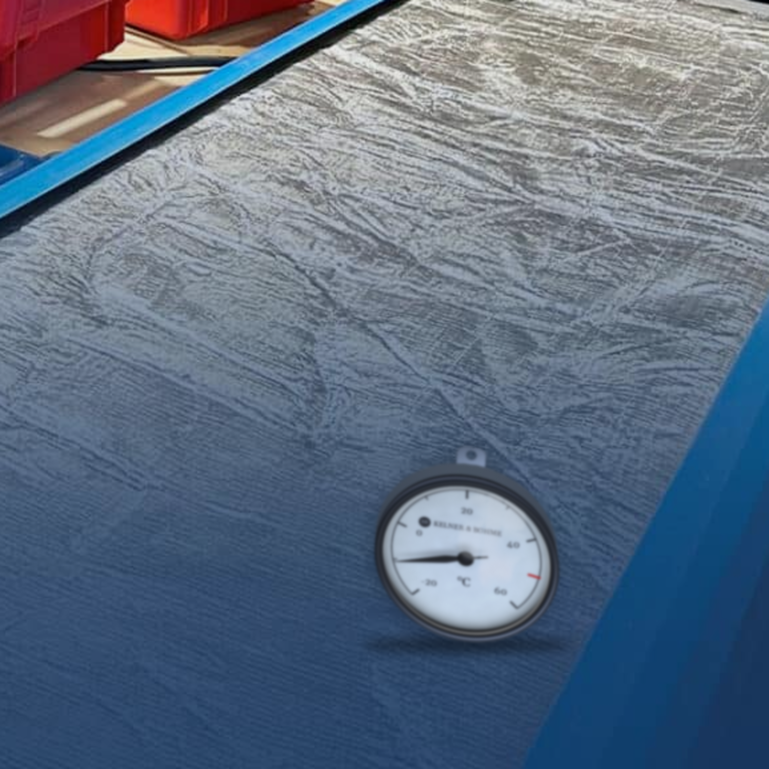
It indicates -10; °C
